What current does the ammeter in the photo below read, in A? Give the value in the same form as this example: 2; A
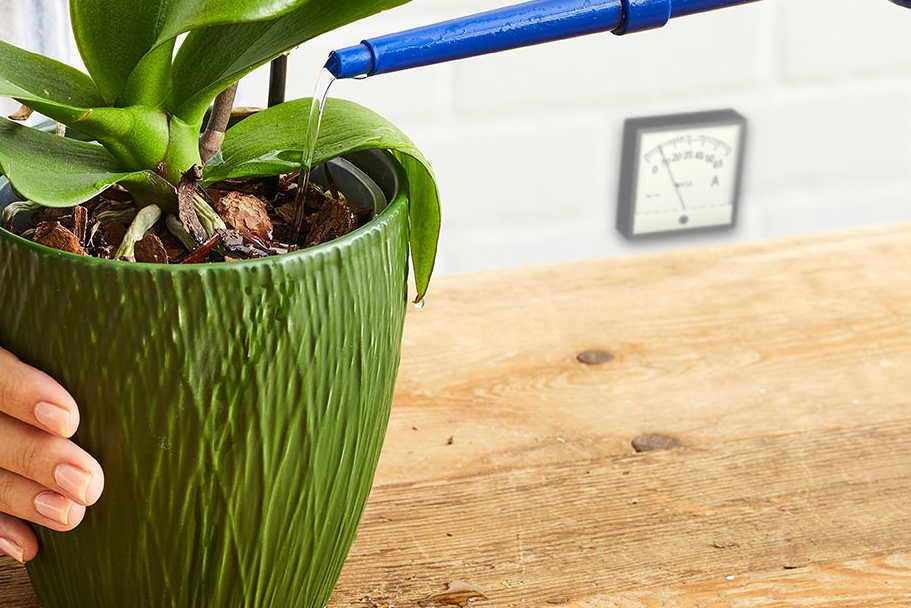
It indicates 10; A
